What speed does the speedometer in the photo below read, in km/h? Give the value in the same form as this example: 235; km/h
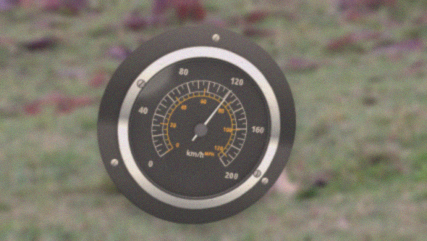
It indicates 120; km/h
